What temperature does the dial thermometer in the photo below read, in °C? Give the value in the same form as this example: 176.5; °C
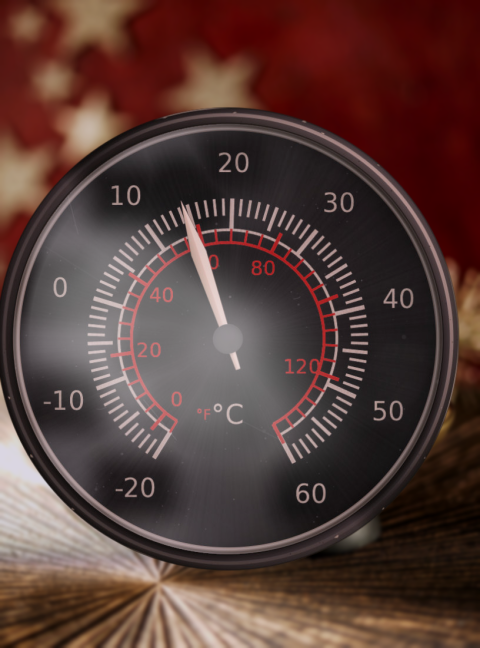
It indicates 14.5; °C
